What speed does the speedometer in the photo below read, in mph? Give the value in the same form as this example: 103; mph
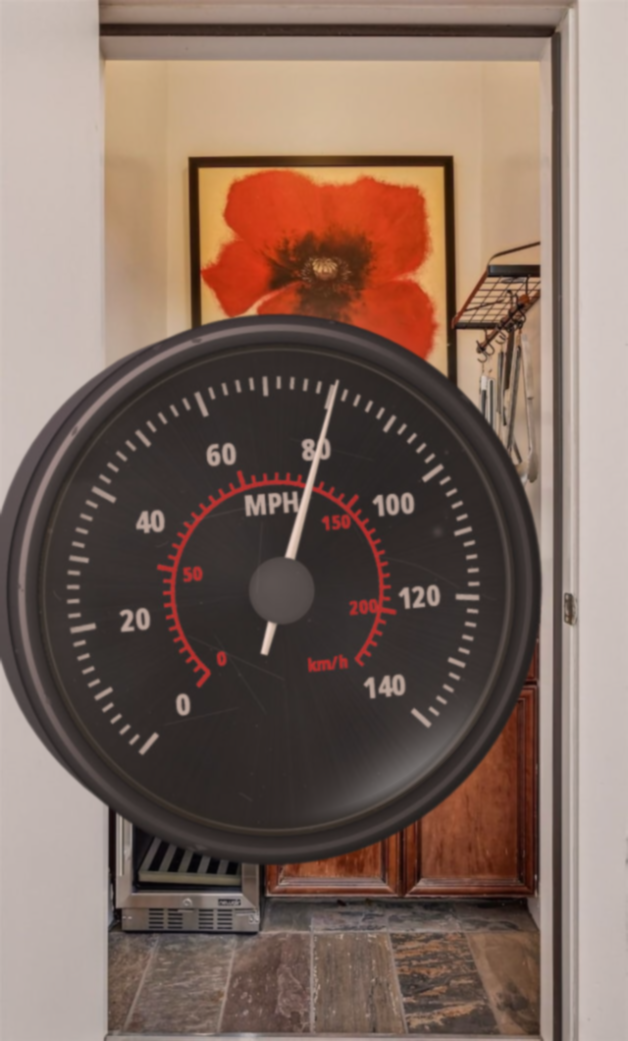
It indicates 80; mph
